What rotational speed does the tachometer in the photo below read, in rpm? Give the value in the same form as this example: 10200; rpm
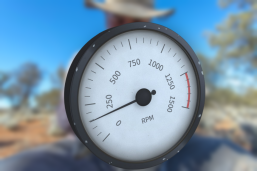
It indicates 150; rpm
